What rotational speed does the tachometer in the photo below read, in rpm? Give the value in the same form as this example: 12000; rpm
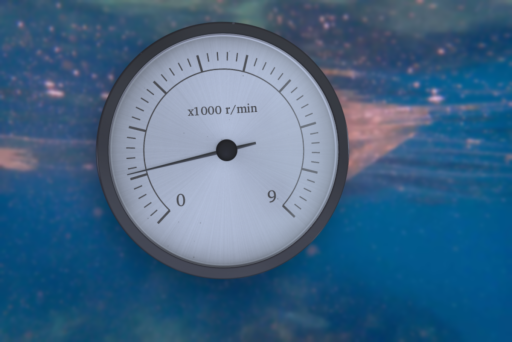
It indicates 1100; rpm
